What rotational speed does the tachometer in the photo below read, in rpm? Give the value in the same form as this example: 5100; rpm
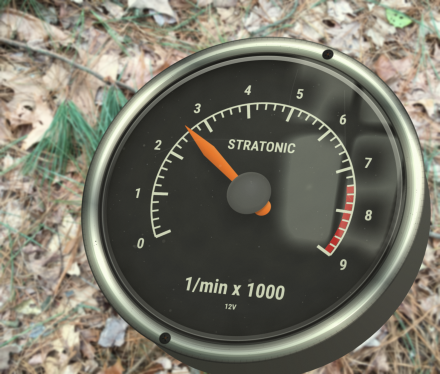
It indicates 2600; rpm
